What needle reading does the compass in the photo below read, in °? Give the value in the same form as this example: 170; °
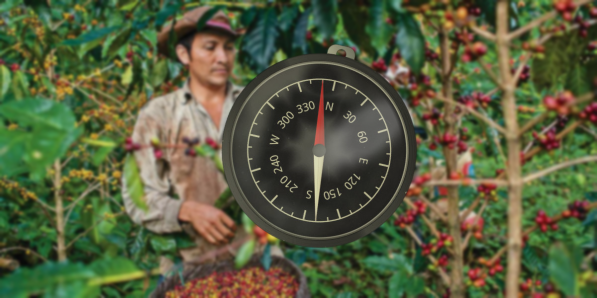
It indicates 350; °
